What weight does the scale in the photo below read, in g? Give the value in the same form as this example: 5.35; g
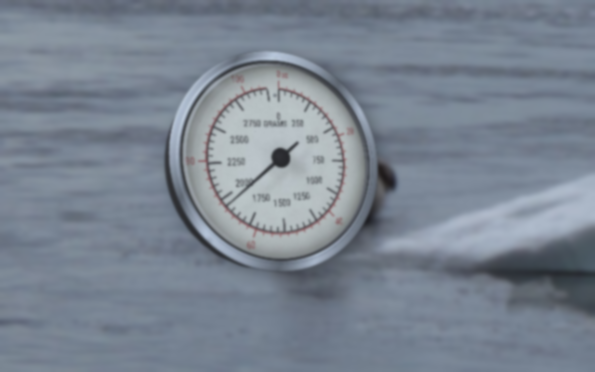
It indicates 1950; g
